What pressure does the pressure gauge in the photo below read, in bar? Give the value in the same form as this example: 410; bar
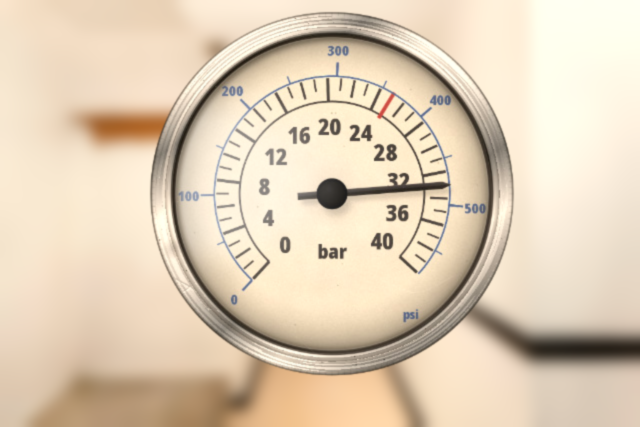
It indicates 33; bar
